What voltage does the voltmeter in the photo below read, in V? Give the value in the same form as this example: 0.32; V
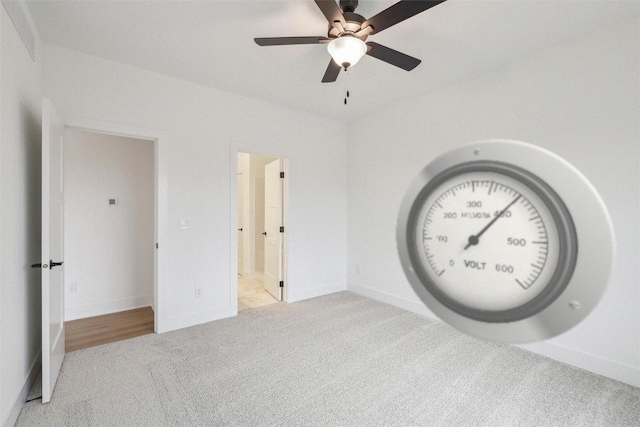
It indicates 400; V
